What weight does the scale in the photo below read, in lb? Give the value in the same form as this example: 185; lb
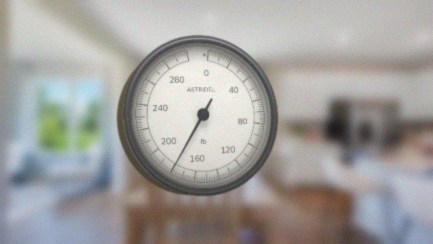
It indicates 180; lb
